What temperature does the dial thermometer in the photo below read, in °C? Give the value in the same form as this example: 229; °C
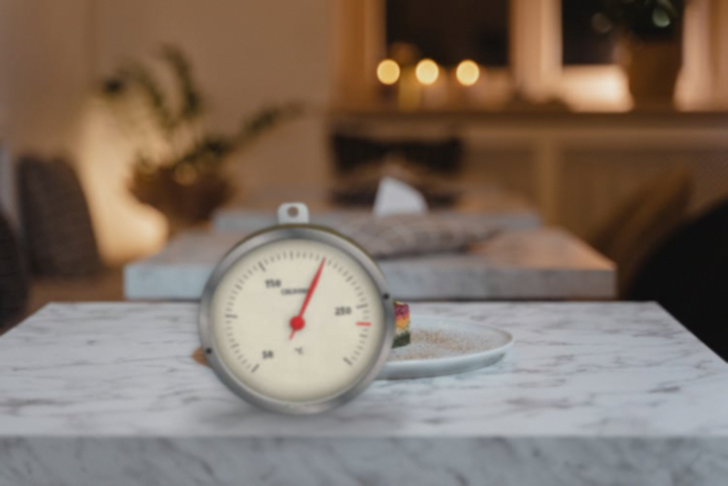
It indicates 200; °C
